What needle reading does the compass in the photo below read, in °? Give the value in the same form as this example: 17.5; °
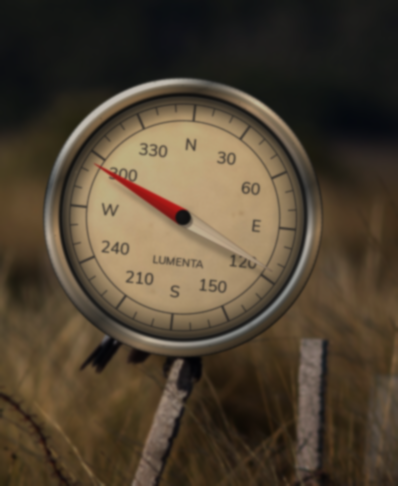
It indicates 295; °
